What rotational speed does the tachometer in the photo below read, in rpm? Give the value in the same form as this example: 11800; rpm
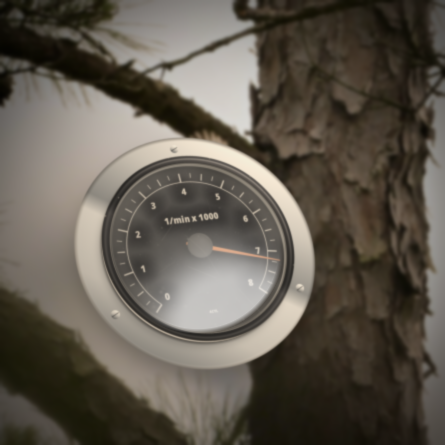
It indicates 7250; rpm
